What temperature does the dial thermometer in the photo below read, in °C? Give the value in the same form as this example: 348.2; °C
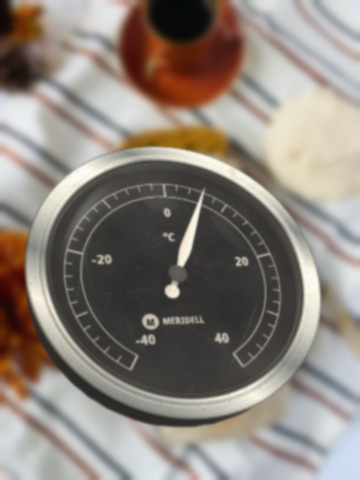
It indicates 6; °C
